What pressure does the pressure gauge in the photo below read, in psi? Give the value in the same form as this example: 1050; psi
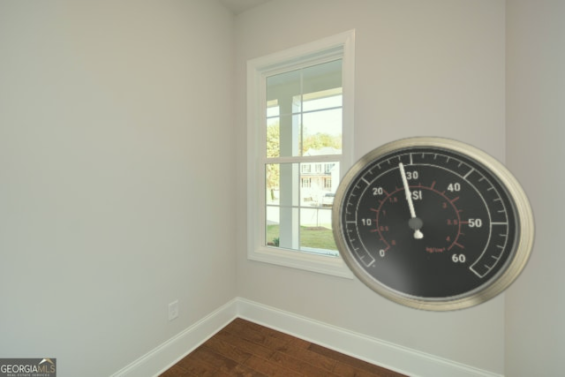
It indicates 28; psi
